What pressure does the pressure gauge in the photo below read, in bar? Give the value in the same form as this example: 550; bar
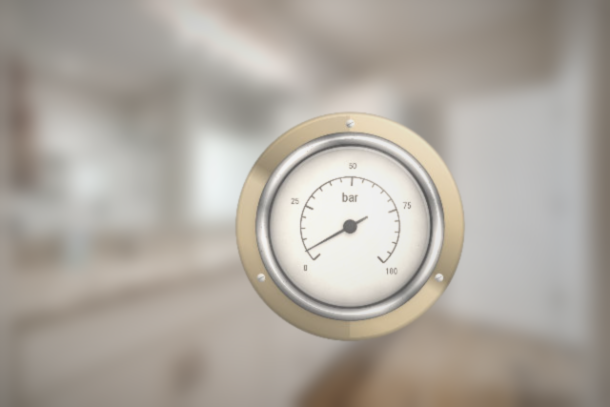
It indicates 5; bar
